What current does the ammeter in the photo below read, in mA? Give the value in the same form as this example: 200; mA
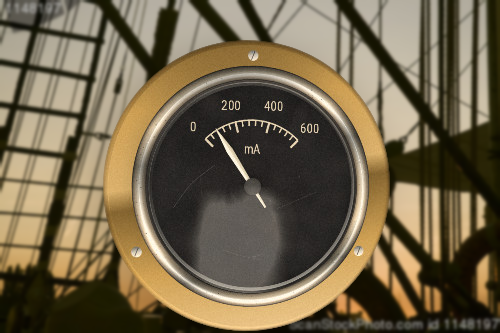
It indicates 80; mA
